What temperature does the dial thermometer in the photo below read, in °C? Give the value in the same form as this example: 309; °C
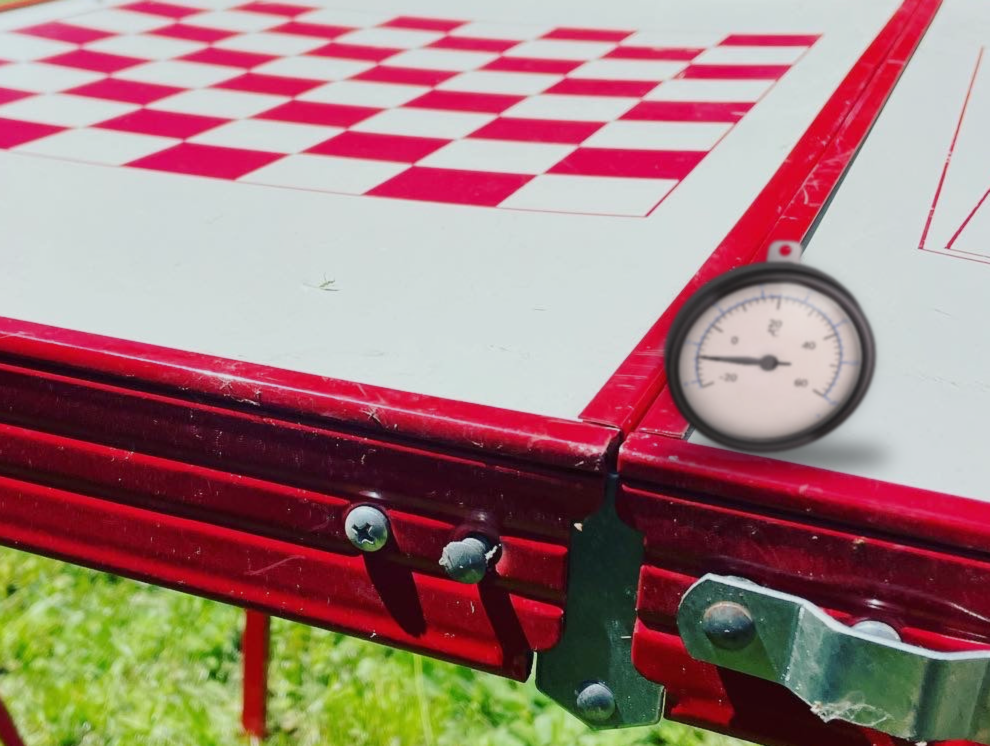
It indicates -10; °C
